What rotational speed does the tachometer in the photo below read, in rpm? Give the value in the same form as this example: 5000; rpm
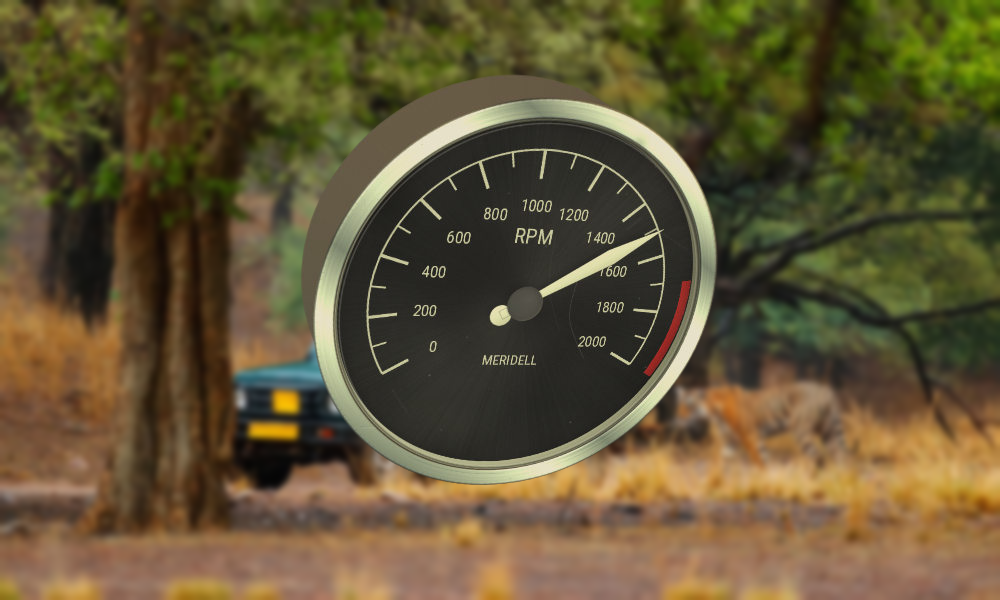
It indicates 1500; rpm
